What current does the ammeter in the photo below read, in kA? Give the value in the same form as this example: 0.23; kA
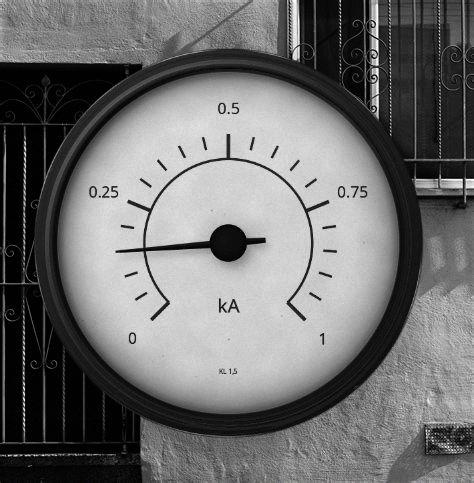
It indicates 0.15; kA
